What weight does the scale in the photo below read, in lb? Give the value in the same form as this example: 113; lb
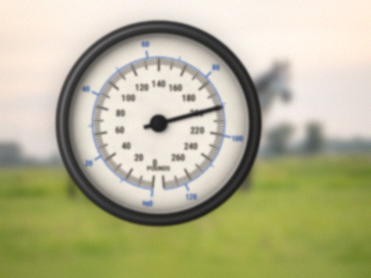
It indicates 200; lb
